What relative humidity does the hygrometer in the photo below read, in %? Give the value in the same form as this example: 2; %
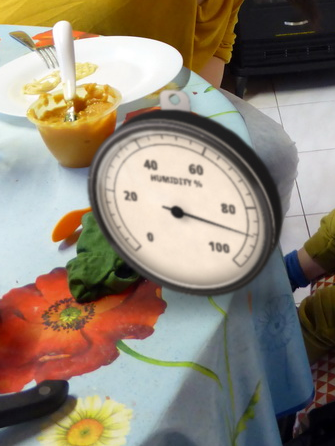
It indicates 88; %
